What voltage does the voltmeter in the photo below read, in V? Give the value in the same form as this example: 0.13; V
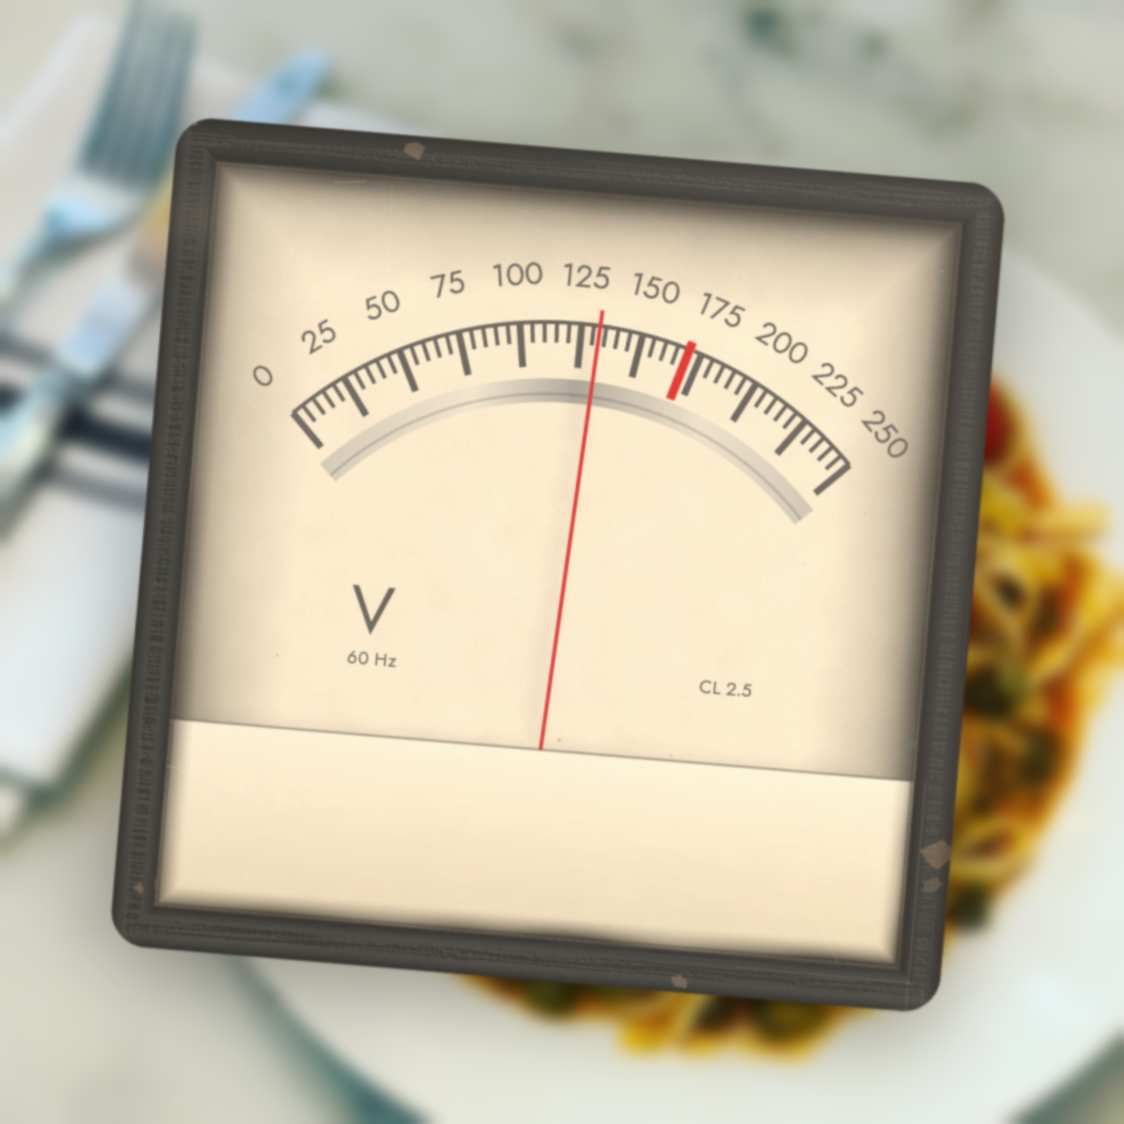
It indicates 132.5; V
